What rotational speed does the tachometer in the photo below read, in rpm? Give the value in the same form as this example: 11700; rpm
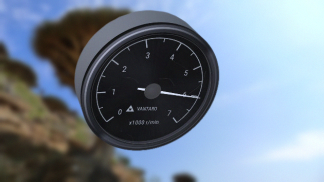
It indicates 6000; rpm
